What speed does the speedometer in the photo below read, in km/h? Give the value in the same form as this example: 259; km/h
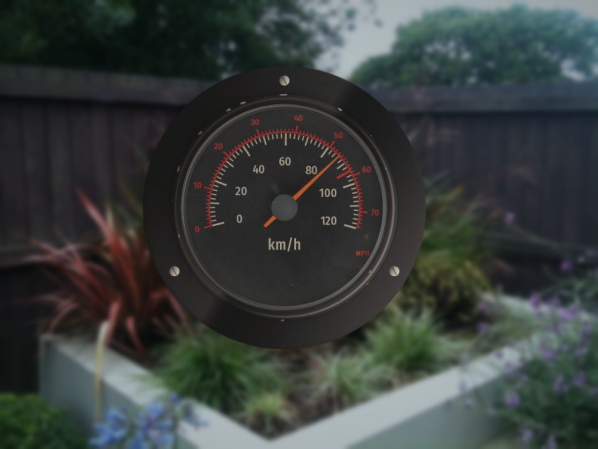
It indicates 86; km/h
